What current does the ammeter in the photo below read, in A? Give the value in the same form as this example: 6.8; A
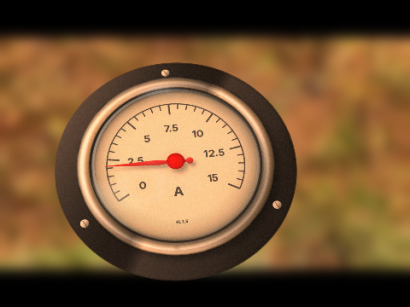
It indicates 2; A
